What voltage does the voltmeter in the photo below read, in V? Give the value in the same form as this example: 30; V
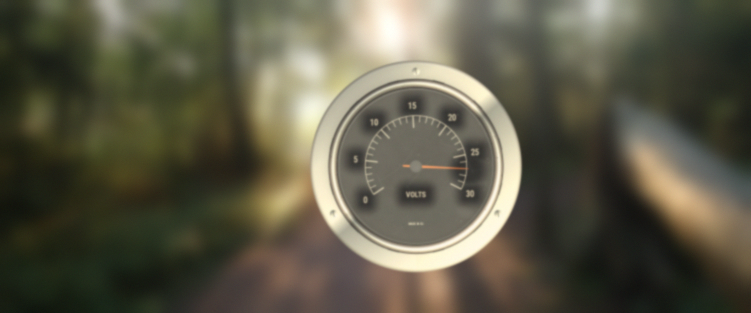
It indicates 27; V
